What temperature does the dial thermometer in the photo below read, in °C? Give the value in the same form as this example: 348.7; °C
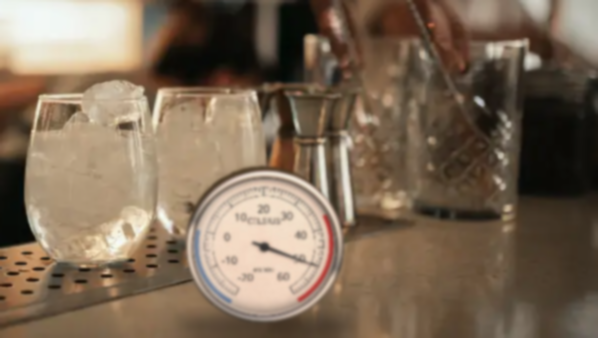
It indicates 50; °C
